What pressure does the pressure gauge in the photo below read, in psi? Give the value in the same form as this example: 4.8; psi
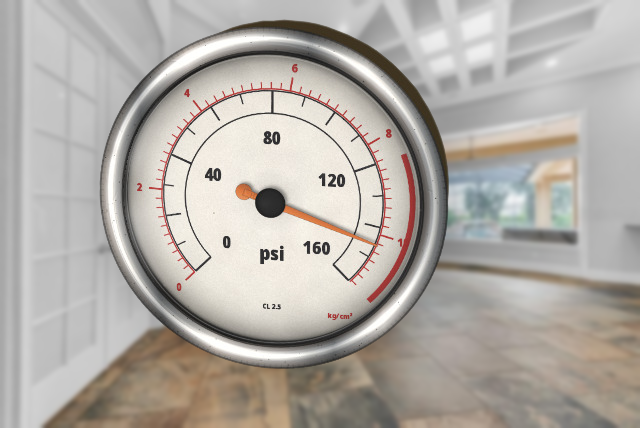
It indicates 145; psi
